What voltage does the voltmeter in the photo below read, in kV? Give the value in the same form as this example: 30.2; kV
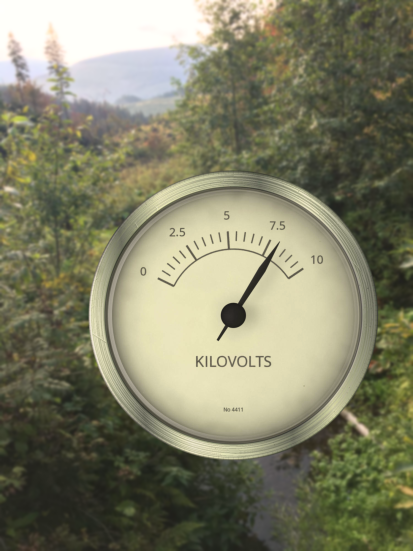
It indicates 8; kV
